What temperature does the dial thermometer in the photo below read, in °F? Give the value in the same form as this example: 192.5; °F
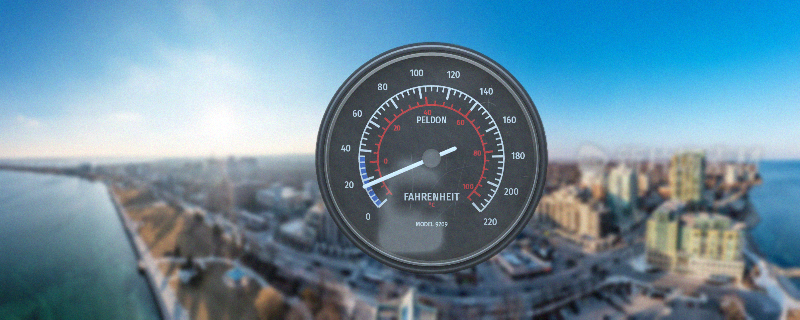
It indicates 16; °F
